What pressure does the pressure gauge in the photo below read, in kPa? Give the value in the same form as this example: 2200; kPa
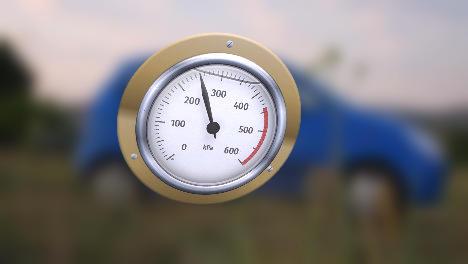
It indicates 250; kPa
